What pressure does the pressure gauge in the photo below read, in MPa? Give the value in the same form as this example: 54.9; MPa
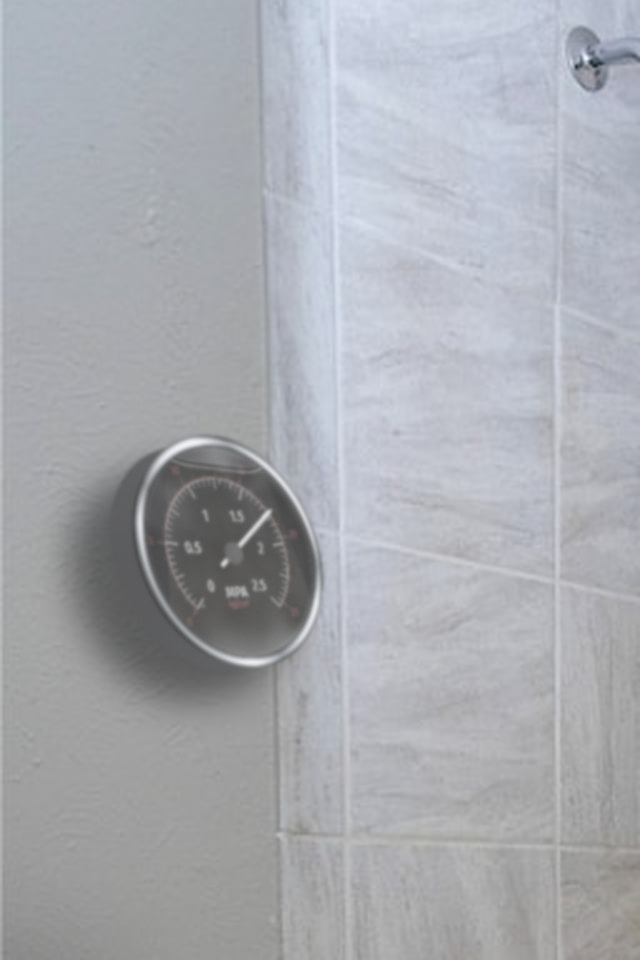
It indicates 1.75; MPa
